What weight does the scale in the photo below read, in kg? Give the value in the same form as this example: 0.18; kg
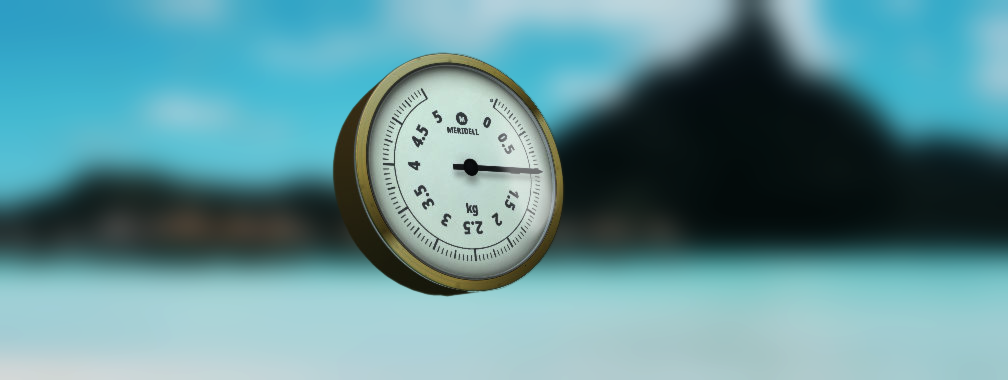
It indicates 1; kg
